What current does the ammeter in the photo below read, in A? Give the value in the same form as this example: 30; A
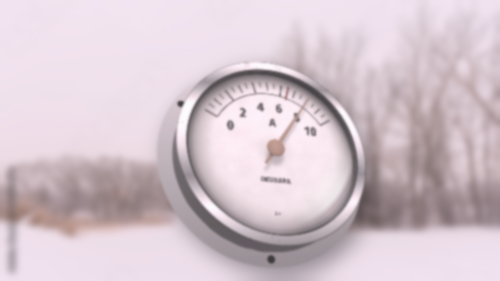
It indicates 8; A
